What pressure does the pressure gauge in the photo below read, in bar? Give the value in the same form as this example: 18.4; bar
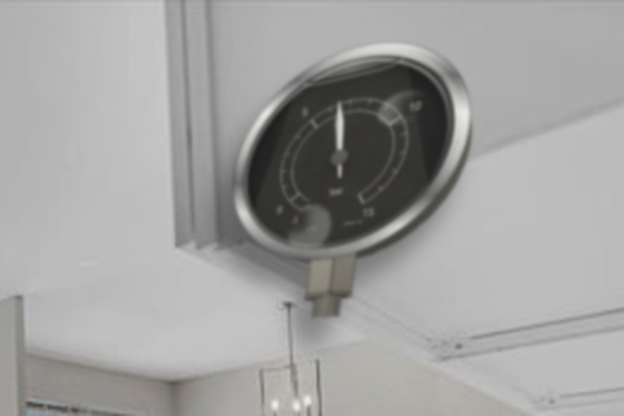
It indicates 6.5; bar
